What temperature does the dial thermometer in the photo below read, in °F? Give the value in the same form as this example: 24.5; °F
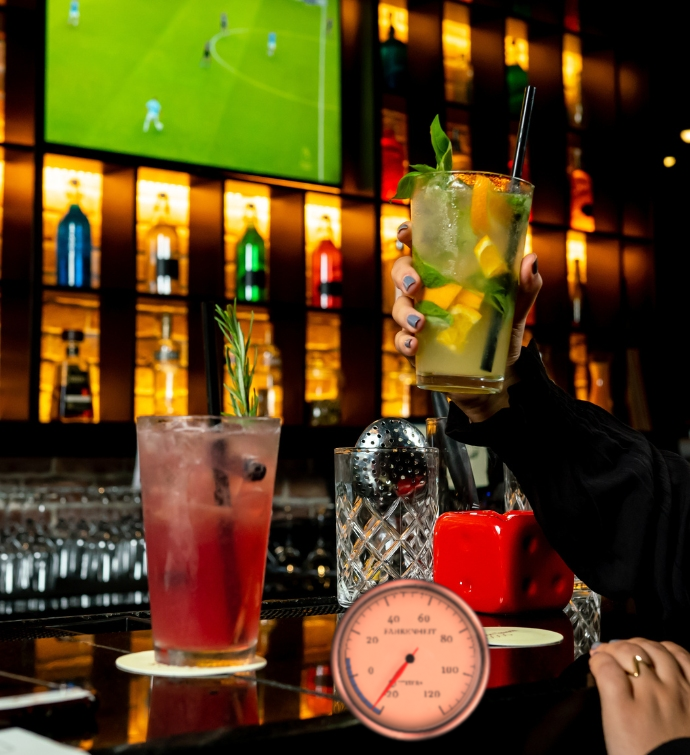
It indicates -16; °F
